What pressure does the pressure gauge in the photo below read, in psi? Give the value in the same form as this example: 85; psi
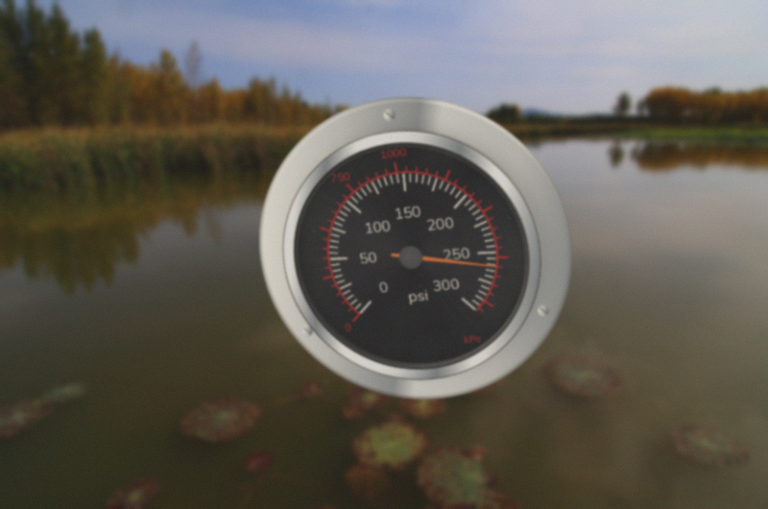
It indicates 260; psi
